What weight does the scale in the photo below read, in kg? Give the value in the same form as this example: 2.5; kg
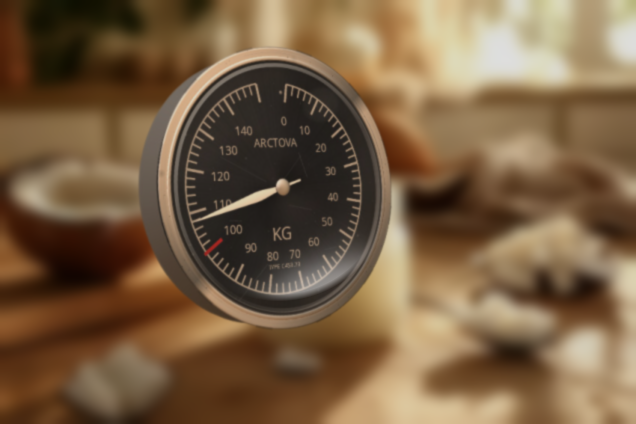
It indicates 108; kg
